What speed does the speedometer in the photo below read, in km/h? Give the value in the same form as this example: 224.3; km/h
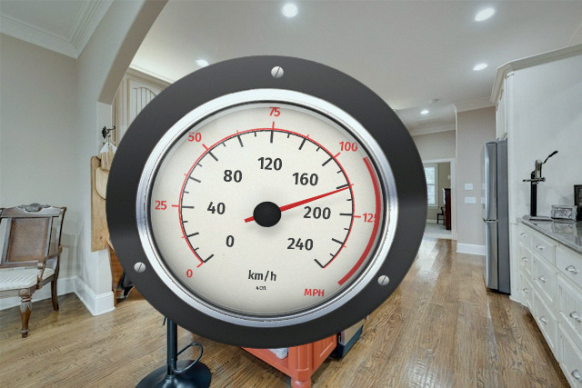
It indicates 180; km/h
